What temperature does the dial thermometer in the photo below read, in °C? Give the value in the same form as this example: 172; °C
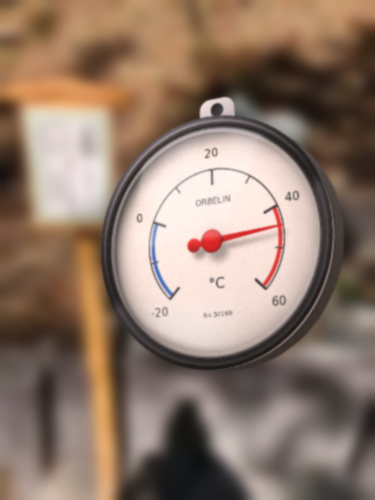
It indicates 45; °C
